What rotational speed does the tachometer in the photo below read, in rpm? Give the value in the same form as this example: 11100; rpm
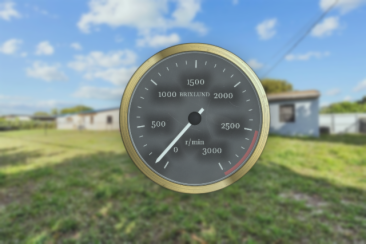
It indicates 100; rpm
